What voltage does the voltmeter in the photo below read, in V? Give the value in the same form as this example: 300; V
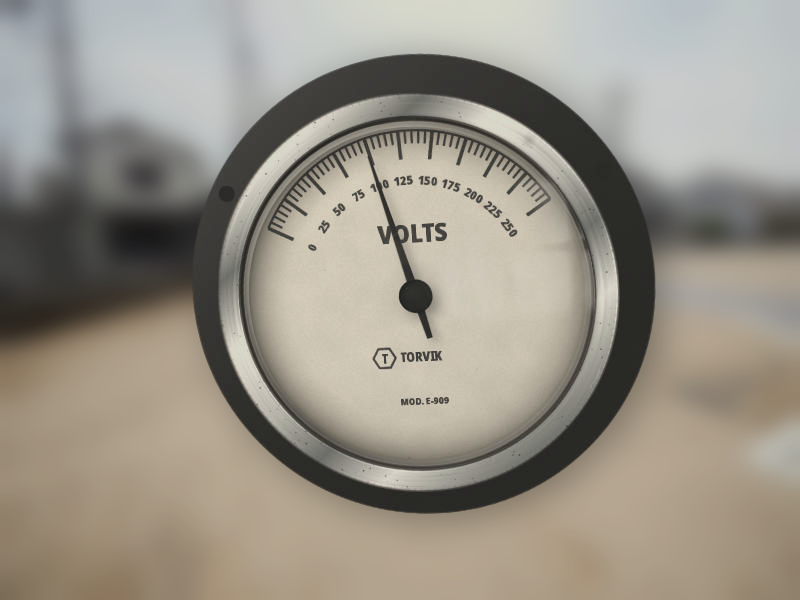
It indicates 100; V
